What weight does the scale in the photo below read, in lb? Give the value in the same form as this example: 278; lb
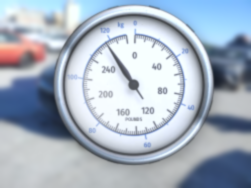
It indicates 260; lb
